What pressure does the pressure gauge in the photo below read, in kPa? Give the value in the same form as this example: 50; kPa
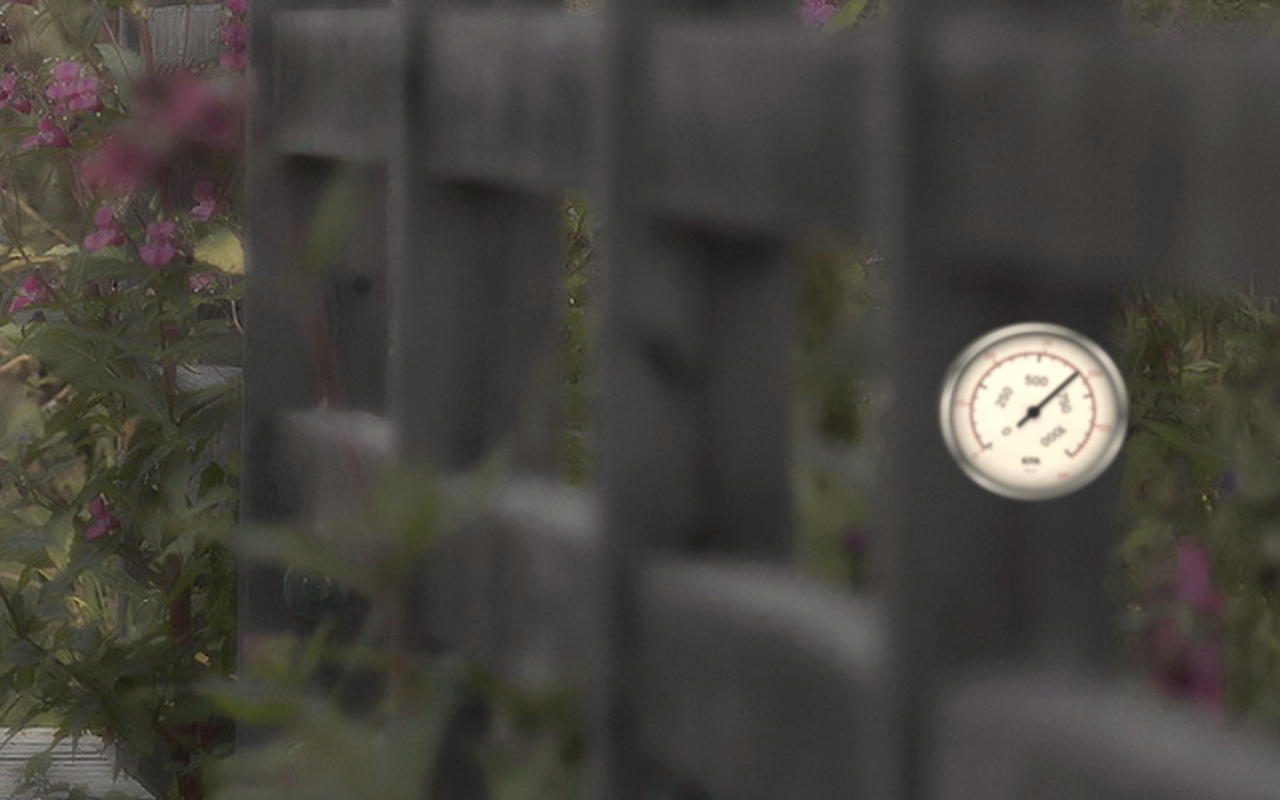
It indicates 650; kPa
